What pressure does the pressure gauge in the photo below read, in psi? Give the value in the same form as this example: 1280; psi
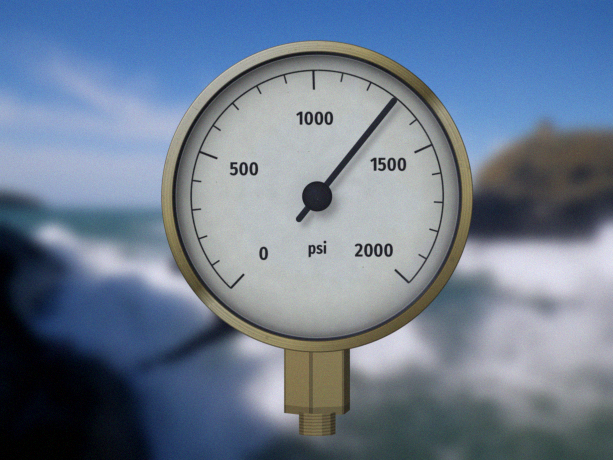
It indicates 1300; psi
